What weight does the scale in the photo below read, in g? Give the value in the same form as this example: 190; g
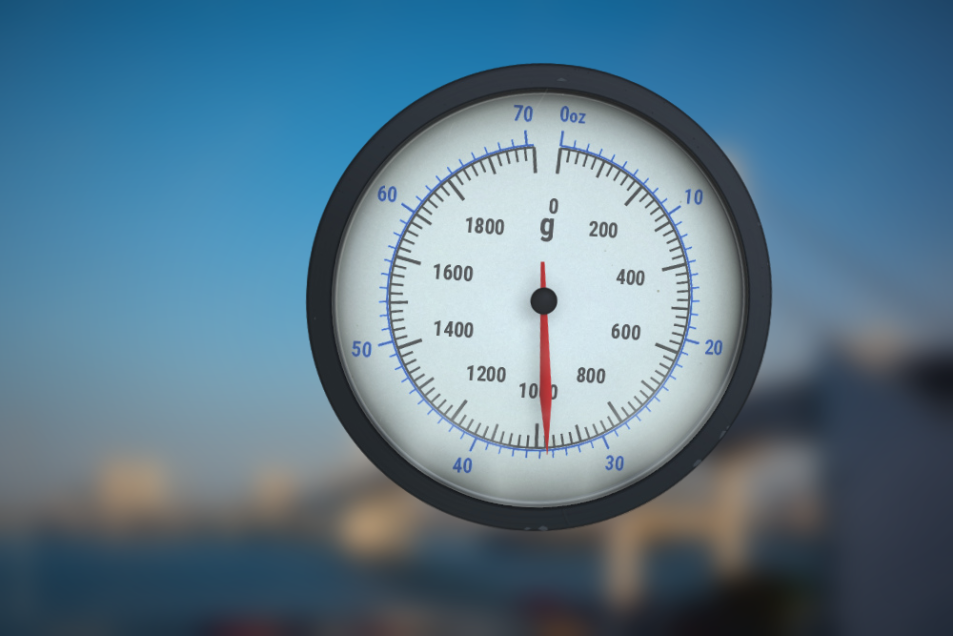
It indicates 980; g
